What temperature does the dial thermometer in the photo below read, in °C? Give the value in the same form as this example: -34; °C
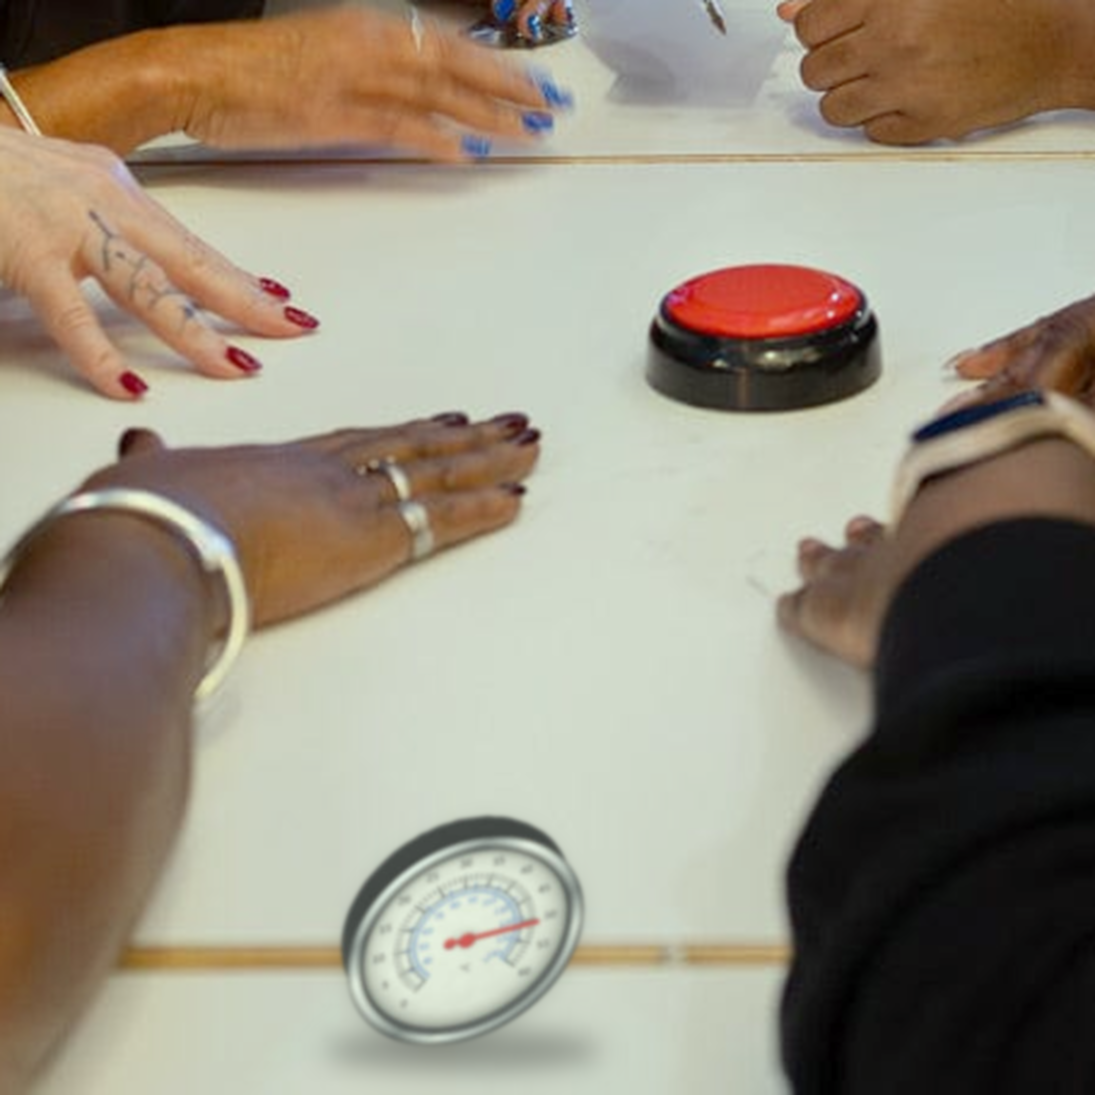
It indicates 50; °C
